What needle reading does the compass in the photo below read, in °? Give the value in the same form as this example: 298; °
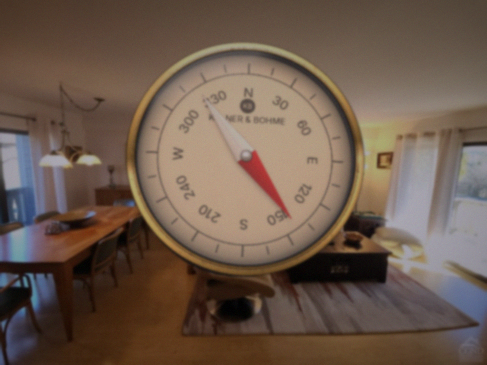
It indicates 142.5; °
